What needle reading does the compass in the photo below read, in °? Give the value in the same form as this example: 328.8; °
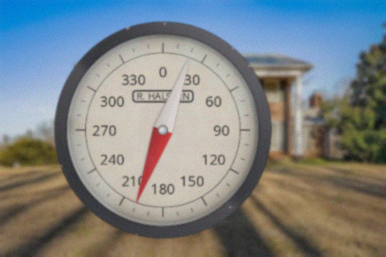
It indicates 200; °
